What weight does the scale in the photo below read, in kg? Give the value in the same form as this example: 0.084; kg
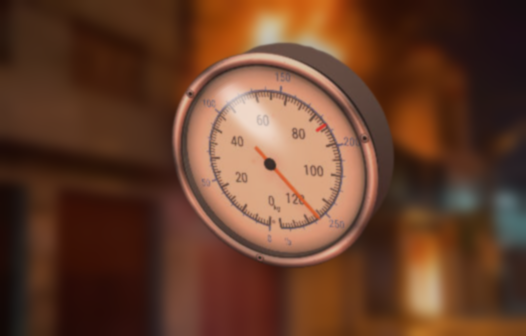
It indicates 115; kg
